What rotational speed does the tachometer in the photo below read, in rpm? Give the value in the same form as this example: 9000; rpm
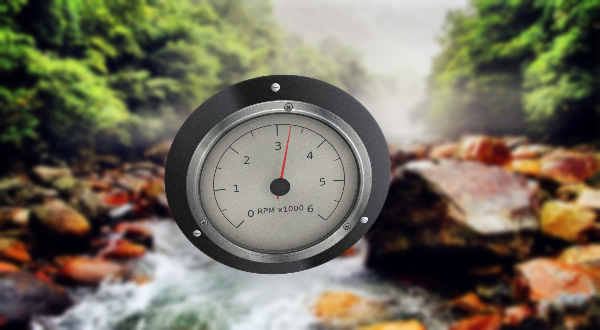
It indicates 3250; rpm
